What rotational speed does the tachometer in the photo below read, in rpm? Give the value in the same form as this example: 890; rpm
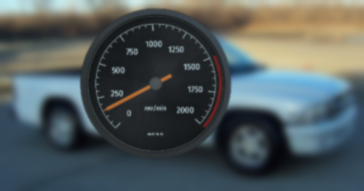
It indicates 150; rpm
